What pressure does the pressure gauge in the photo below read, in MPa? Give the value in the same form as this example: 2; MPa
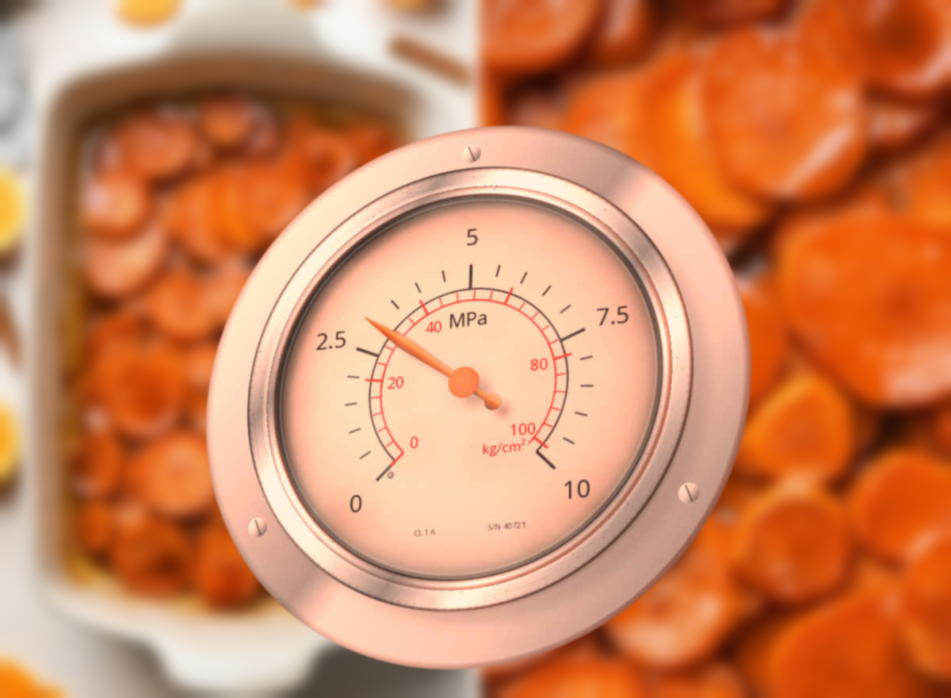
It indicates 3; MPa
